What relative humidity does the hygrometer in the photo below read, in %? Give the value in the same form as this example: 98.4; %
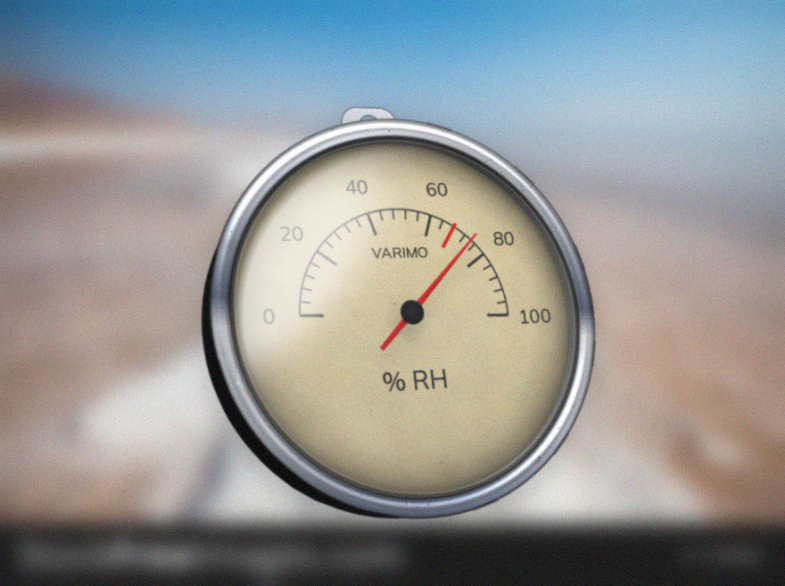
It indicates 74; %
